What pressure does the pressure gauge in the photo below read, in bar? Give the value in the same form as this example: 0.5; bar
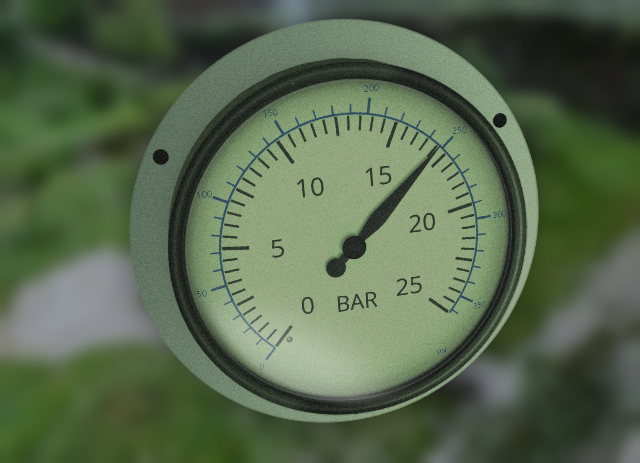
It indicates 17; bar
